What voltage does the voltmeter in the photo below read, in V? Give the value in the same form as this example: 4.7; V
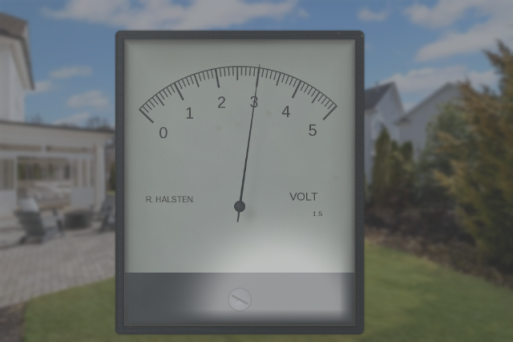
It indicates 3; V
